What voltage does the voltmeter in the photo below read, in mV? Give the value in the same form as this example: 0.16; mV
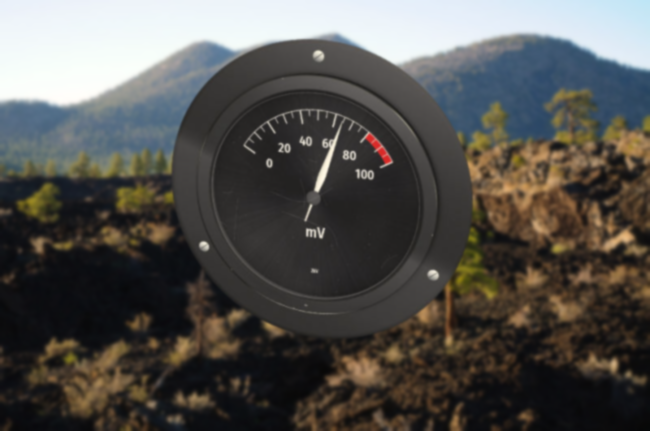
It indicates 65; mV
